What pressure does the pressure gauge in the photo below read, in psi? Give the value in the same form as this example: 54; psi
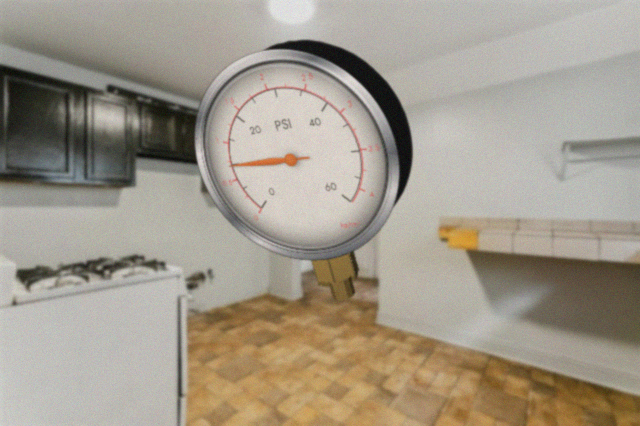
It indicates 10; psi
